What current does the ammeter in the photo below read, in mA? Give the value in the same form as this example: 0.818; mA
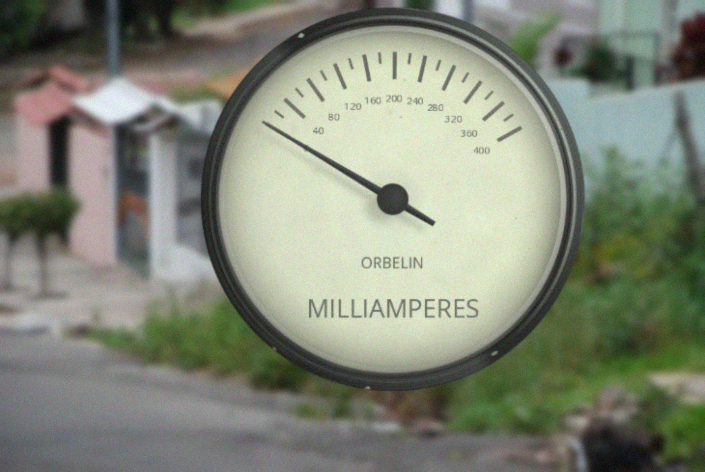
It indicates 0; mA
